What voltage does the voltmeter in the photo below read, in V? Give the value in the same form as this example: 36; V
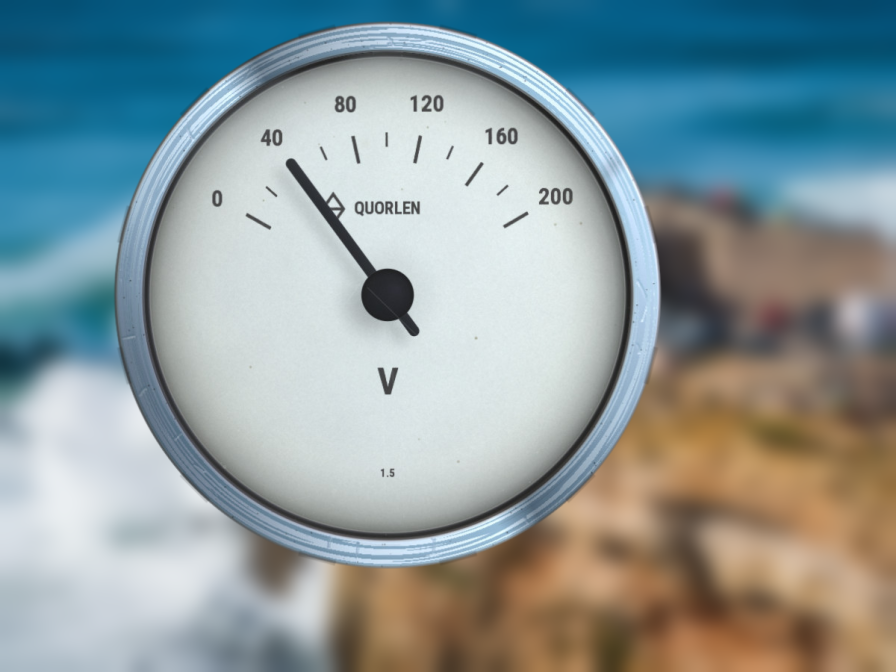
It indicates 40; V
